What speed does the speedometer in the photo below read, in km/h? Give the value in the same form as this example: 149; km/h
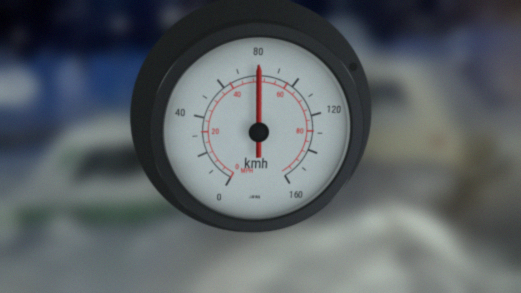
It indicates 80; km/h
